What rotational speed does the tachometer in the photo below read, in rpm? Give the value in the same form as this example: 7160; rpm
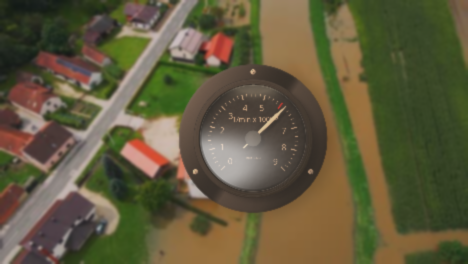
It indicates 6000; rpm
